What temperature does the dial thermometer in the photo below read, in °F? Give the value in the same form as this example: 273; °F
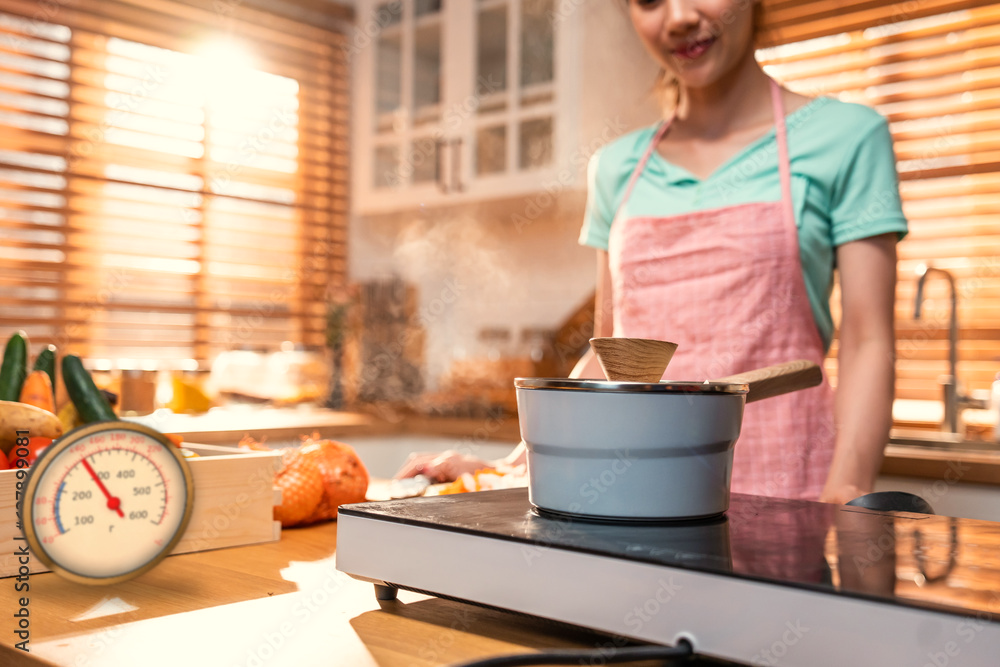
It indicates 280; °F
